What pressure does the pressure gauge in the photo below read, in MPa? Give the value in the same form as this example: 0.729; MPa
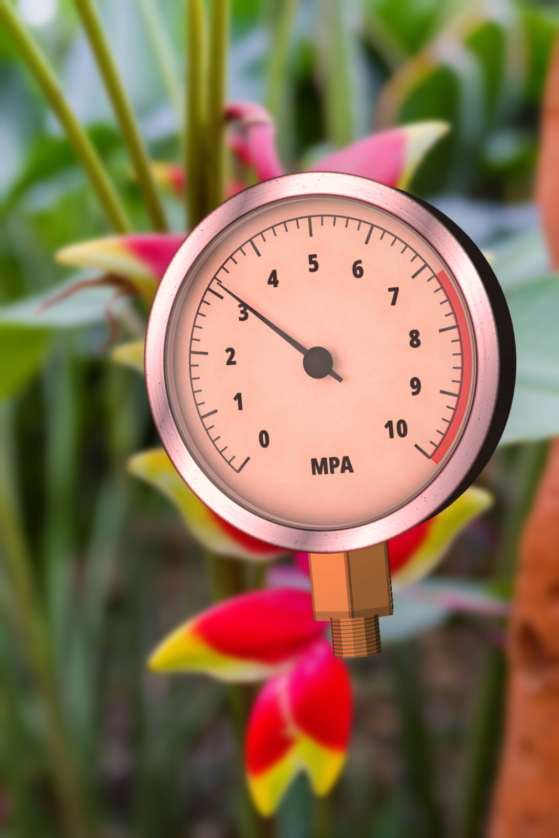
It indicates 3.2; MPa
